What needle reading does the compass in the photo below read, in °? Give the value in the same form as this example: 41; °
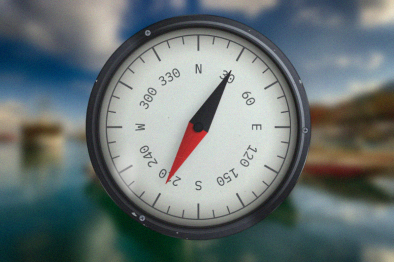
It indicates 210; °
